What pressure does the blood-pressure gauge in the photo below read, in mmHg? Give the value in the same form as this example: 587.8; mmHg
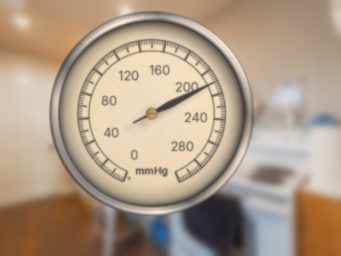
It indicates 210; mmHg
